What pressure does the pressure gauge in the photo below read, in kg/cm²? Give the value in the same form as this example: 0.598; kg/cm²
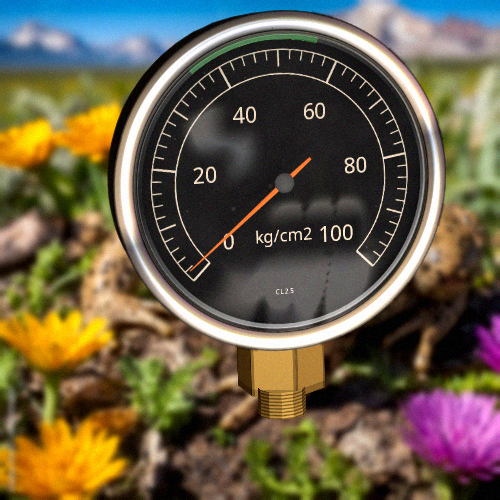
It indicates 2; kg/cm²
